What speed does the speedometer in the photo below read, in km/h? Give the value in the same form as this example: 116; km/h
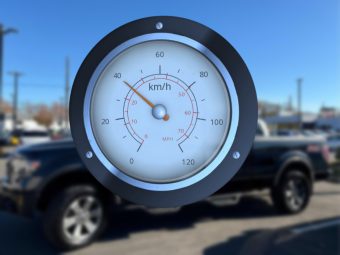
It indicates 40; km/h
